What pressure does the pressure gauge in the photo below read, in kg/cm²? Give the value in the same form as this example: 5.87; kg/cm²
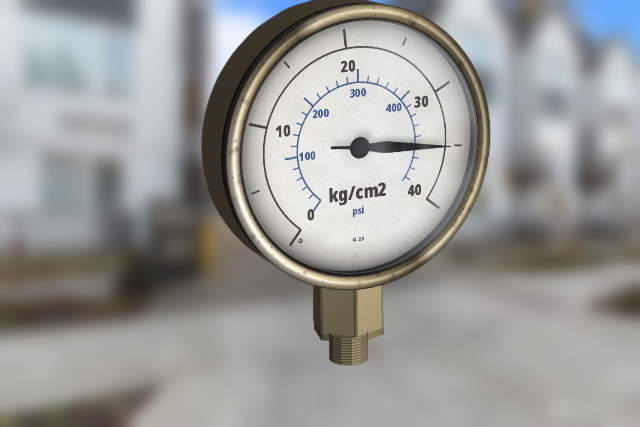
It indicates 35; kg/cm²
